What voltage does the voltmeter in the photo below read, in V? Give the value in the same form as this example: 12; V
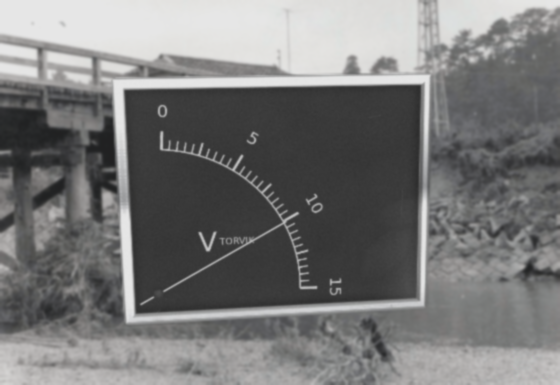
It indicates 10; V
